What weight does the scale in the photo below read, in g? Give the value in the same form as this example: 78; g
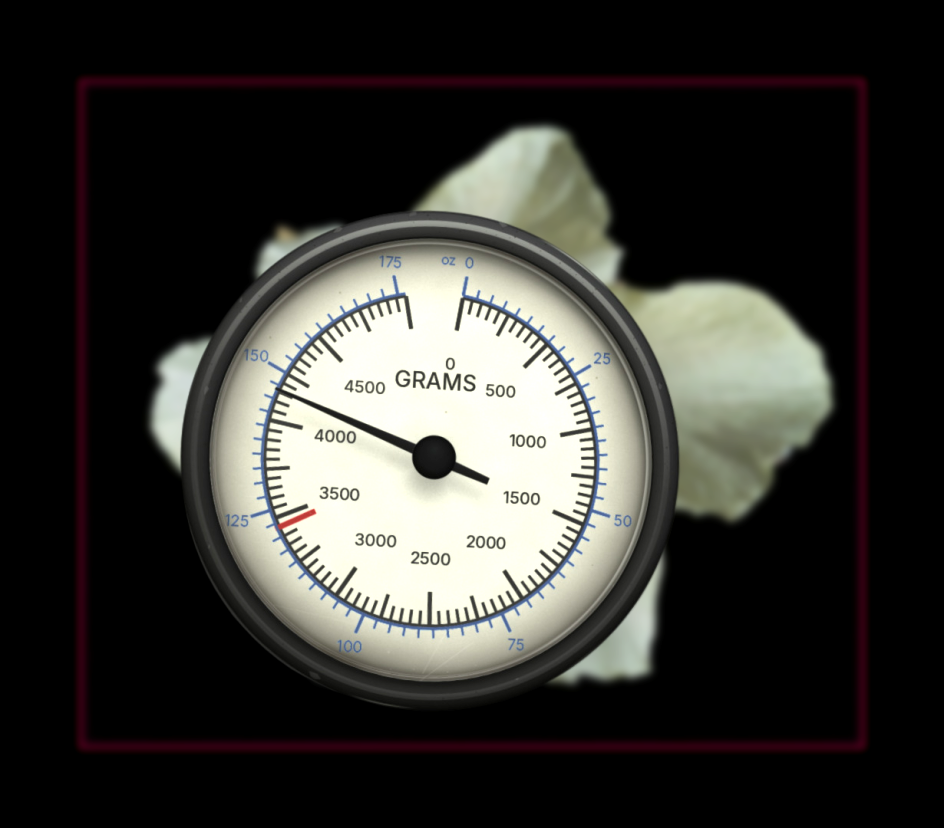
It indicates 4150; g
